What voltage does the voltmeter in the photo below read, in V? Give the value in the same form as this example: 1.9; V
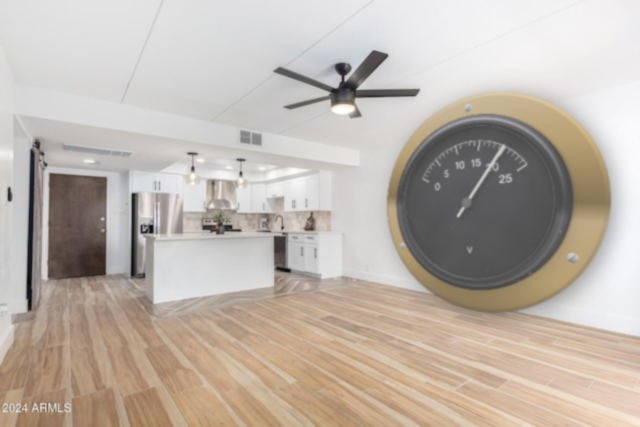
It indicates 20; V
